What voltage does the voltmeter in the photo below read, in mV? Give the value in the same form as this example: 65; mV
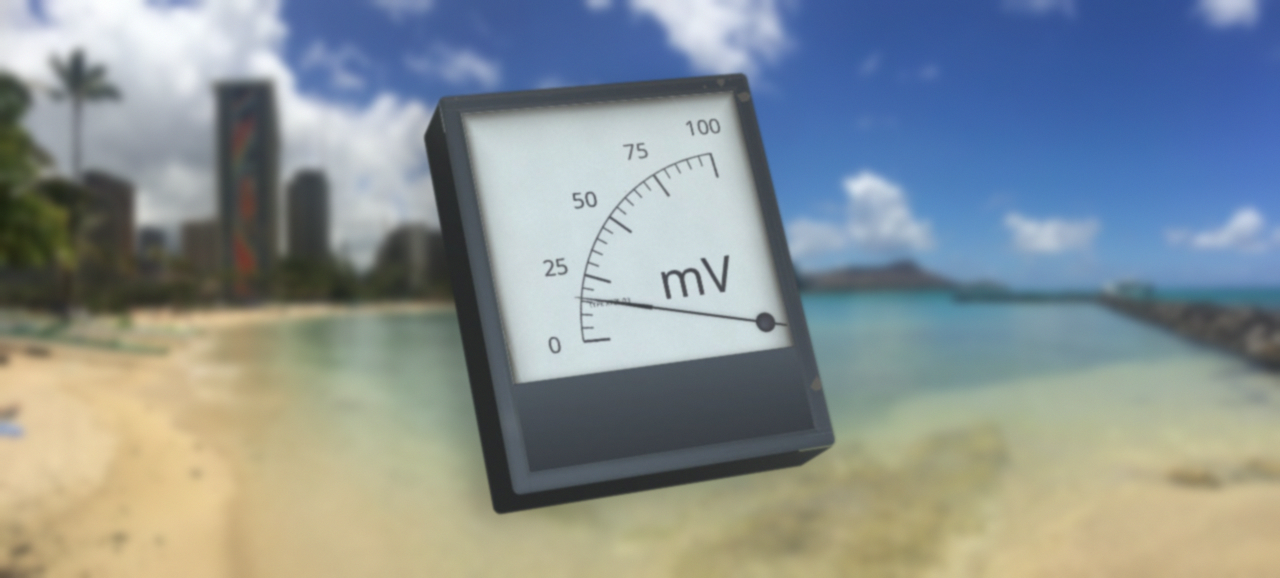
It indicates 15; mV
